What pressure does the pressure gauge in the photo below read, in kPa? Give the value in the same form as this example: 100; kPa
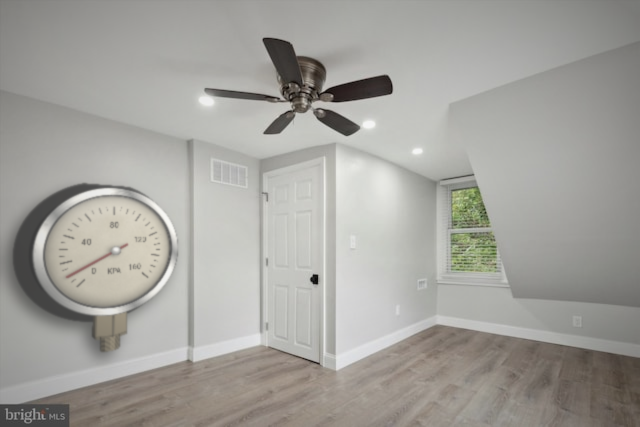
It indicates 10; kPa
